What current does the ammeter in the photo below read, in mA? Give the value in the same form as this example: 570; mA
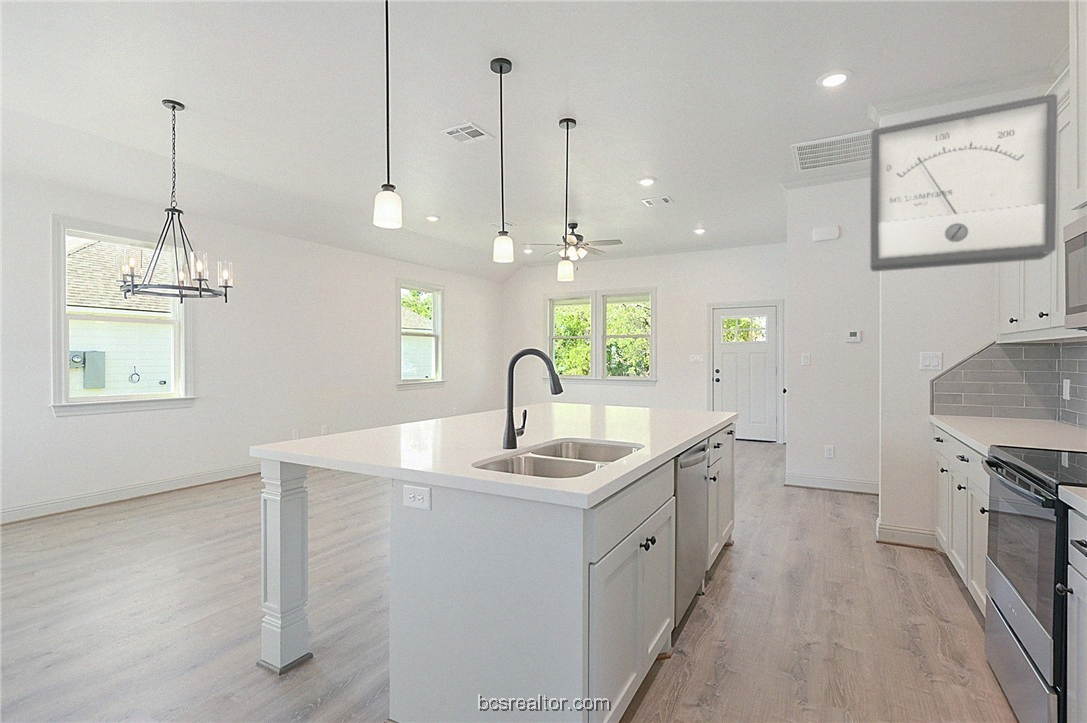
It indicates 50; mA
